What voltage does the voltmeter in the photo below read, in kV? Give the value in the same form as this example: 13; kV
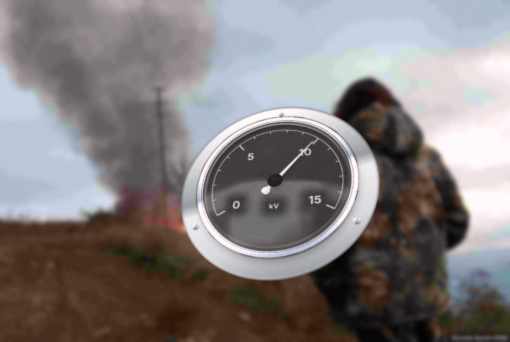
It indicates 10; kV
